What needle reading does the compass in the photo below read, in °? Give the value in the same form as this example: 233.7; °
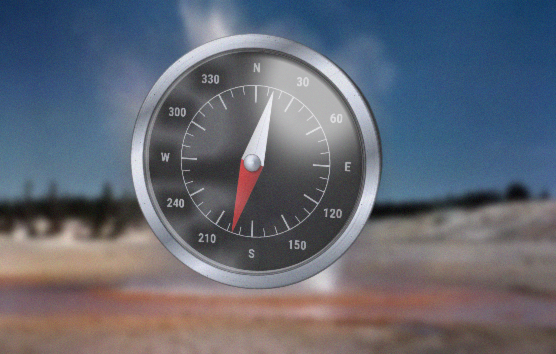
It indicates 195; °
